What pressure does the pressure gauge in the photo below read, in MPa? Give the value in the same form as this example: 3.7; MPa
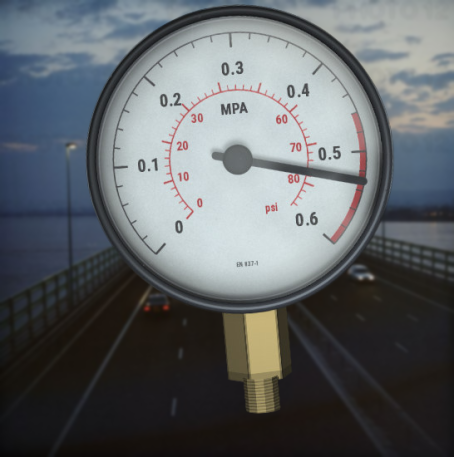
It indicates 0.53; MPa
